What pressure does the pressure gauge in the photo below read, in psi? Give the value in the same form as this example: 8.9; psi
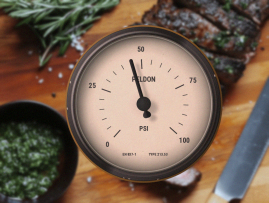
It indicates 45; psi
